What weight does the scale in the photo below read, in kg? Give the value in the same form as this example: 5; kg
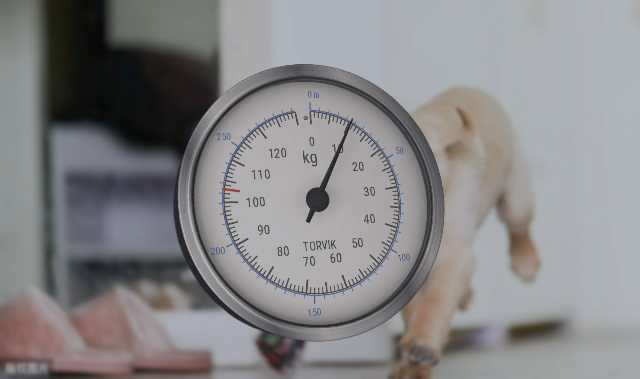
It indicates 10; kg
